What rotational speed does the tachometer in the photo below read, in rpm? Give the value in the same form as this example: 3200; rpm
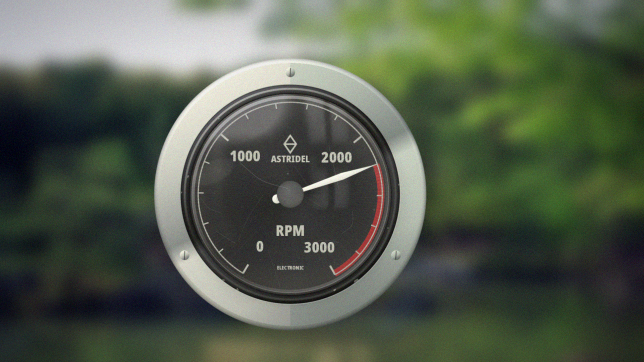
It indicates 2200; rpm
